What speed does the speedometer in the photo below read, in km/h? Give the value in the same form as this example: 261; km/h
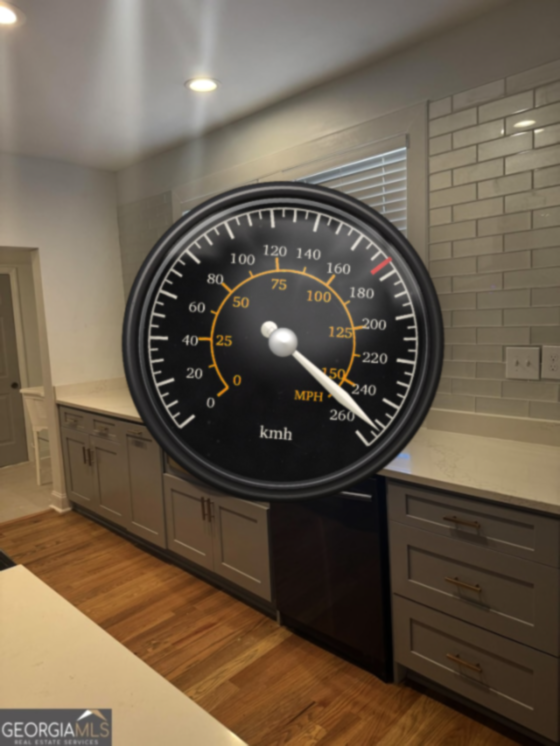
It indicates 252.5; km/h
